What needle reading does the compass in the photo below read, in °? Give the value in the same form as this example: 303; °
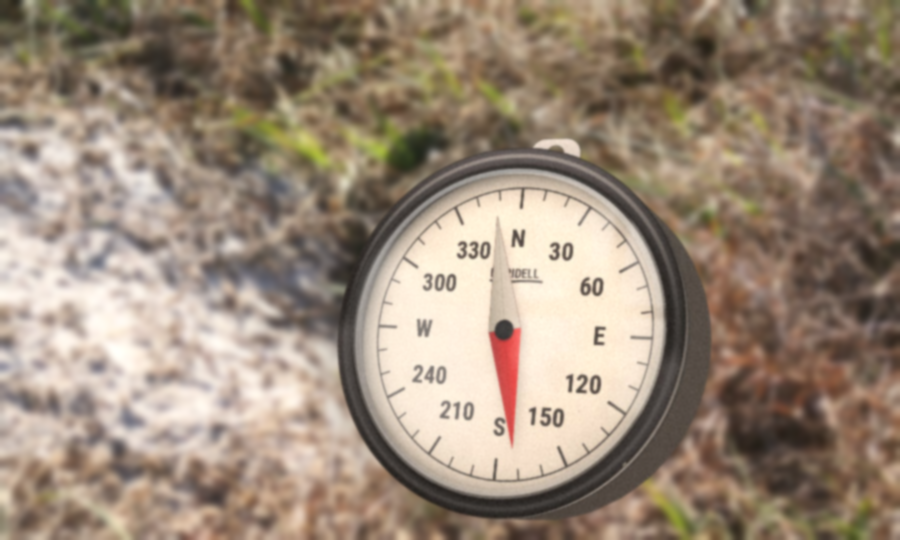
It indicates 170; °
